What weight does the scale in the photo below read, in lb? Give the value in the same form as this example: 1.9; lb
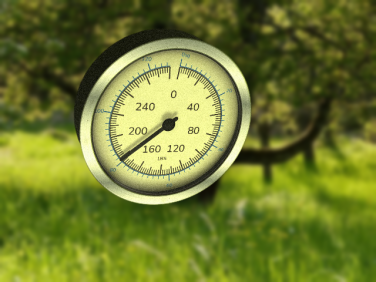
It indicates 180; lb
